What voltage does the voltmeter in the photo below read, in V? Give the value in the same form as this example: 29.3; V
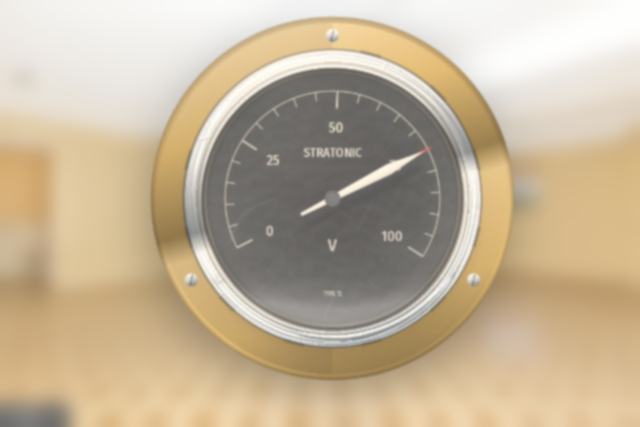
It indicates 75; V
